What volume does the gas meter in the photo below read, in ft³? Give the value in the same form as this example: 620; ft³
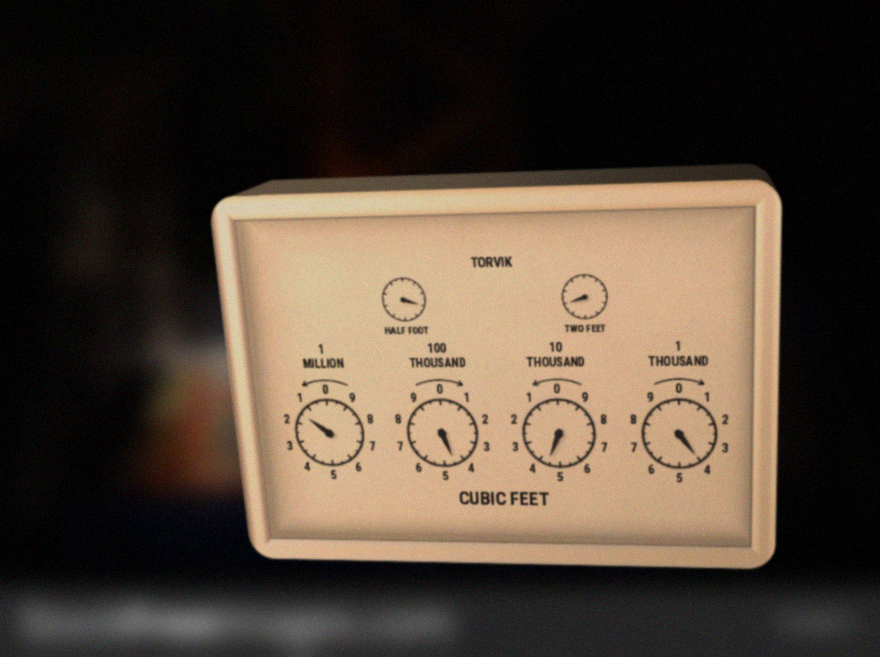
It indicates 144400; ft³
